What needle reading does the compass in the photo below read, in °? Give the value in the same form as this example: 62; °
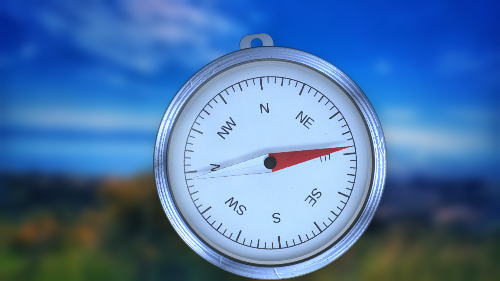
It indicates 85; °
